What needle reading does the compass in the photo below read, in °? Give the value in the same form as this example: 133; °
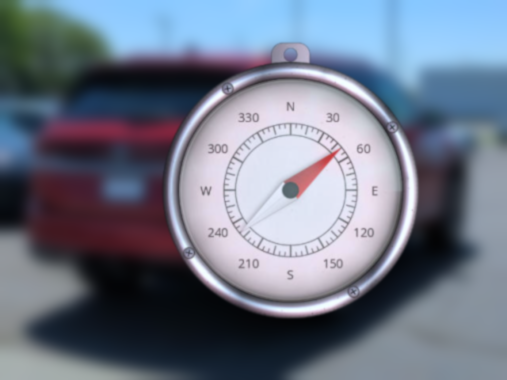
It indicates 50; °
